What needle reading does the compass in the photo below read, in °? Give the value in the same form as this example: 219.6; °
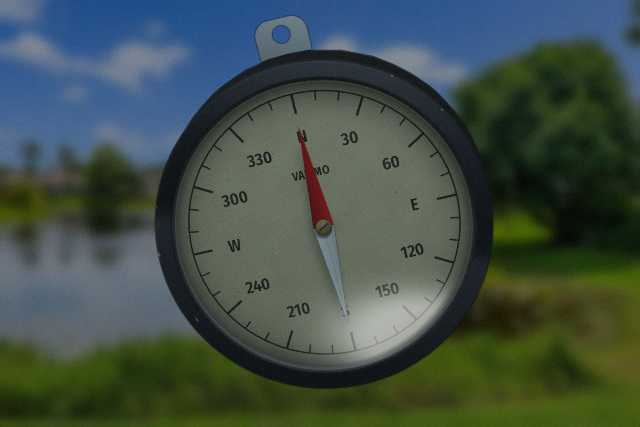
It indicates 0; °
